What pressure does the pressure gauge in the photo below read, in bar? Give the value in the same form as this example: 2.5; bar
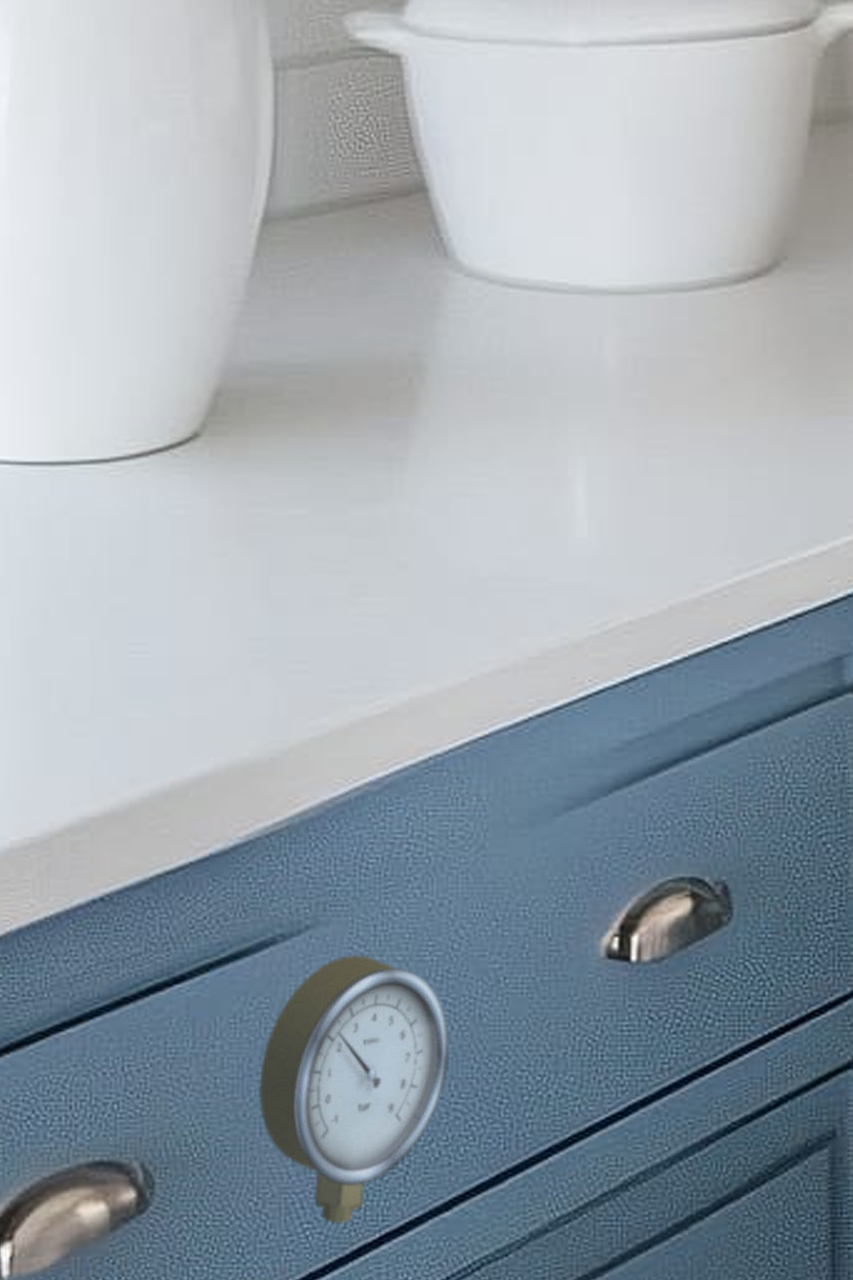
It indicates 2.25; bar
